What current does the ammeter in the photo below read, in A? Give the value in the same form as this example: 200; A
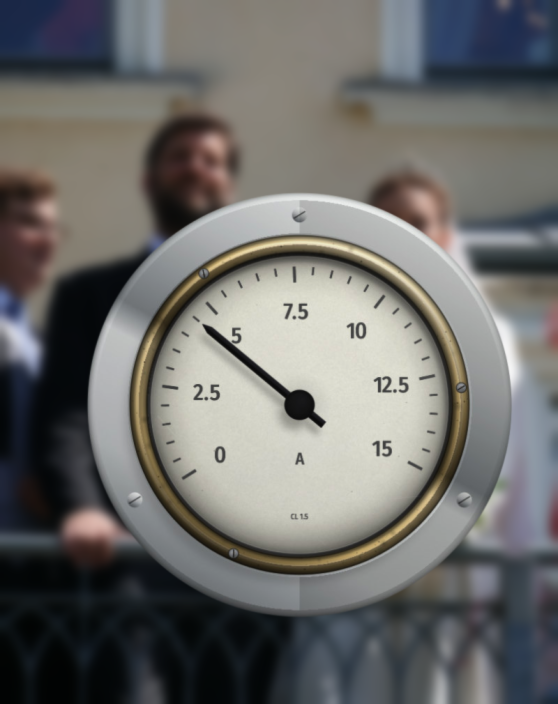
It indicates 4.5; A
